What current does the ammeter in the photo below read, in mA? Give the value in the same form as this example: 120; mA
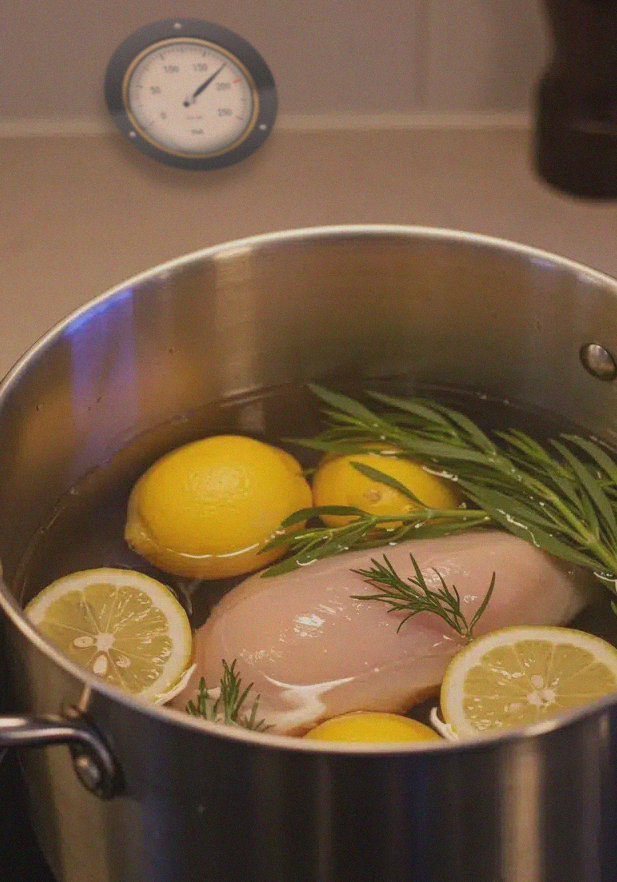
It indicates 175; mA
